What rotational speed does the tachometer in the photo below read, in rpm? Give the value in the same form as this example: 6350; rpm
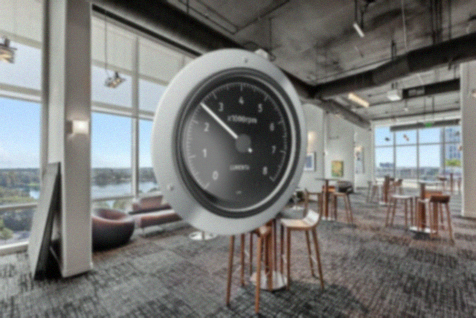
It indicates 2500; rpm
